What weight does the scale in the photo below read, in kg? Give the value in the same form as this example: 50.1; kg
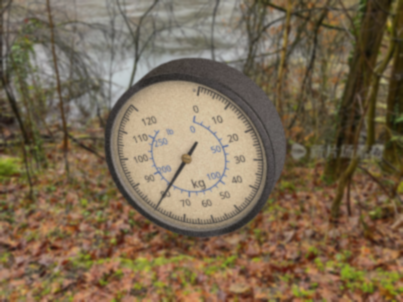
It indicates 80; kg
